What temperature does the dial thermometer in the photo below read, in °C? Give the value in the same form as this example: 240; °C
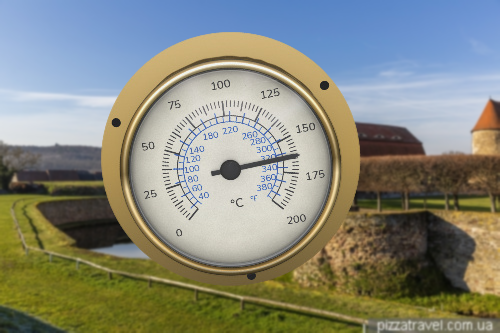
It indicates 162.5; °C
